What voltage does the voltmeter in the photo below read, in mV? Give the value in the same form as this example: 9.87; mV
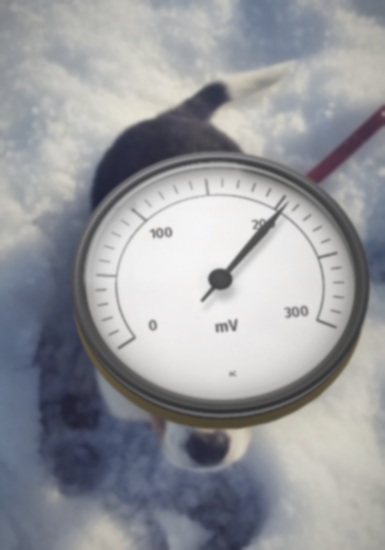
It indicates 205; mV
